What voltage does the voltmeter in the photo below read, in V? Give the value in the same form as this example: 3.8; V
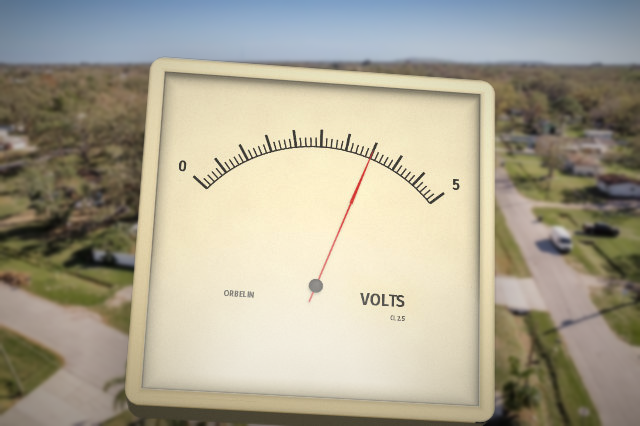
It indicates 3.5; V
